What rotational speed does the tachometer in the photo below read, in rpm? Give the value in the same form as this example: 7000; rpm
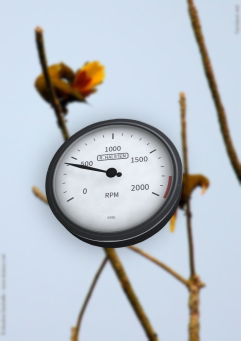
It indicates 400; rpm
